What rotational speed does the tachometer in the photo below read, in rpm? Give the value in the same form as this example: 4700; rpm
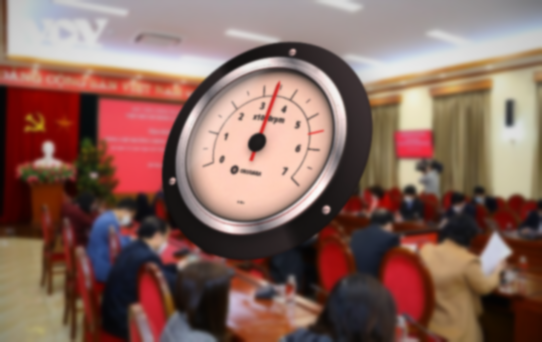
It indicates 3500; rpm
